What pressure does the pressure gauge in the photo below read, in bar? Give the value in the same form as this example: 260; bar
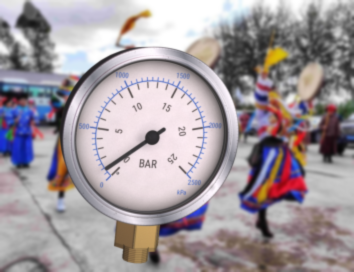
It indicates 1; bar
